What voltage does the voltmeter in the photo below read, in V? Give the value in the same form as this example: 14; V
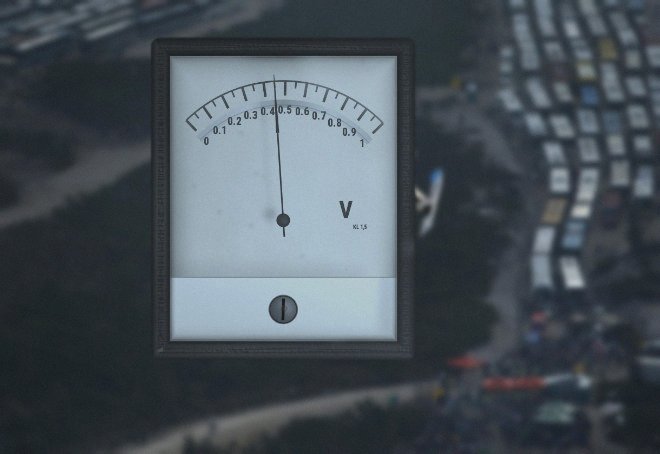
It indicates 0.45; V
